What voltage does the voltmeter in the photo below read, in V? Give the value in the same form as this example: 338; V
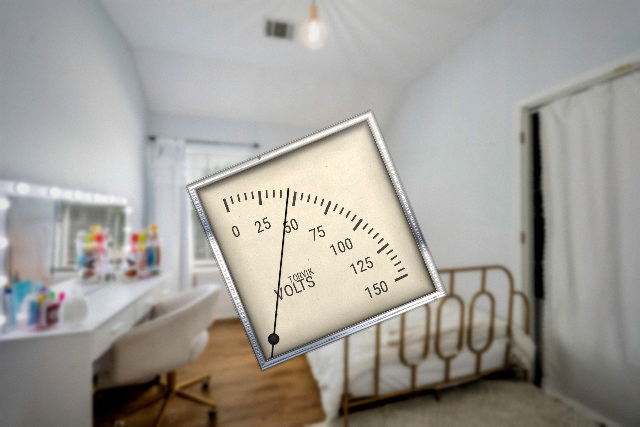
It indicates 45; V
